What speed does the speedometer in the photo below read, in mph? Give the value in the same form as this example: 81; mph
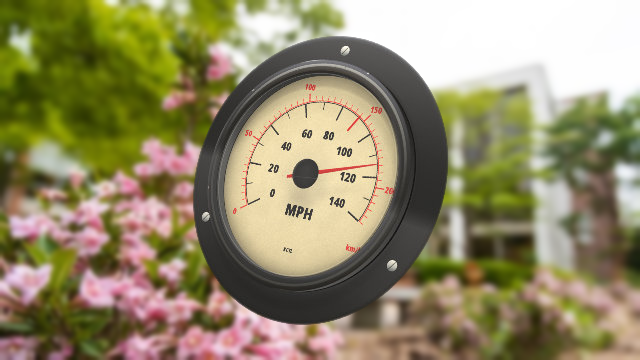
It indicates 115; mph
